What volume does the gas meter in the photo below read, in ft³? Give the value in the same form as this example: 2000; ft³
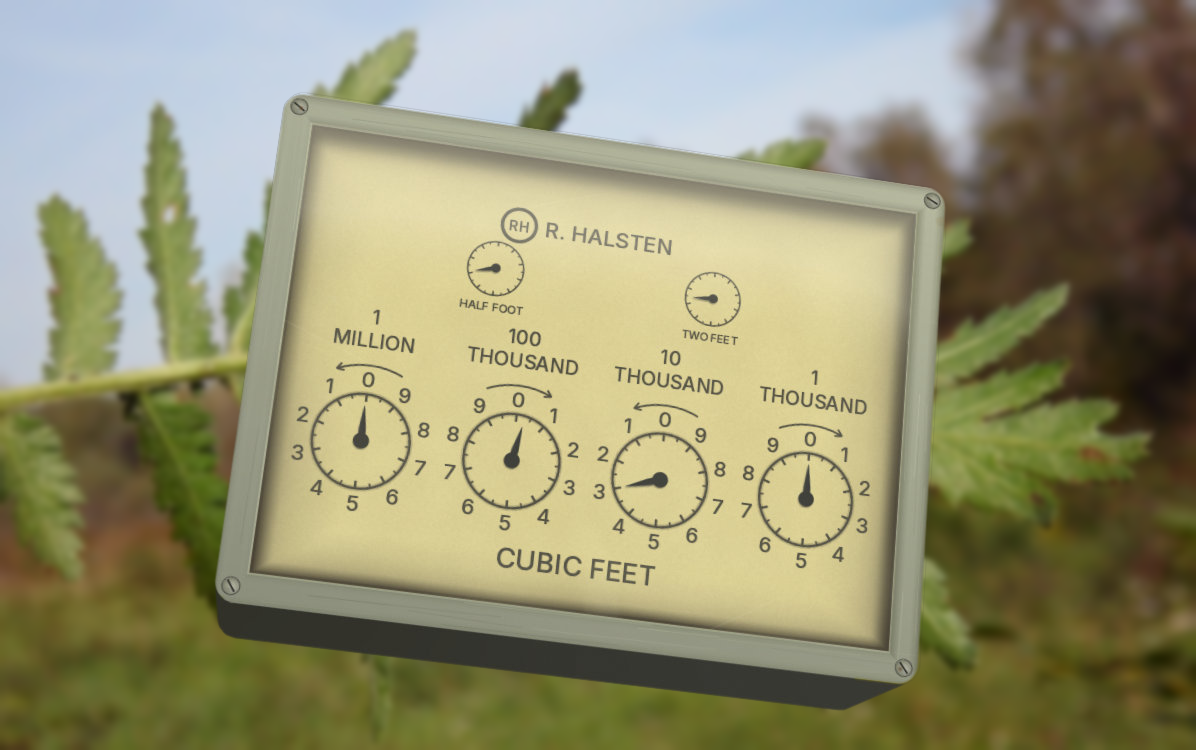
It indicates 3000; ft³
